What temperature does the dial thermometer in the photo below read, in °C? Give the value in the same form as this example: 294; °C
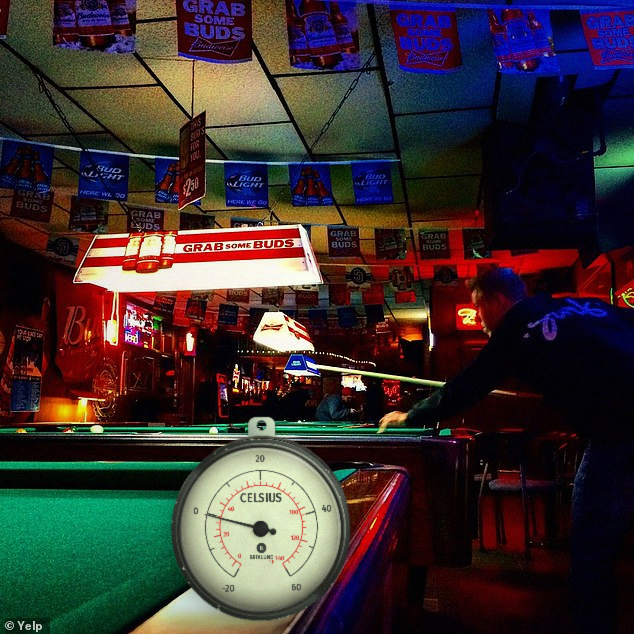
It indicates 0; °C
